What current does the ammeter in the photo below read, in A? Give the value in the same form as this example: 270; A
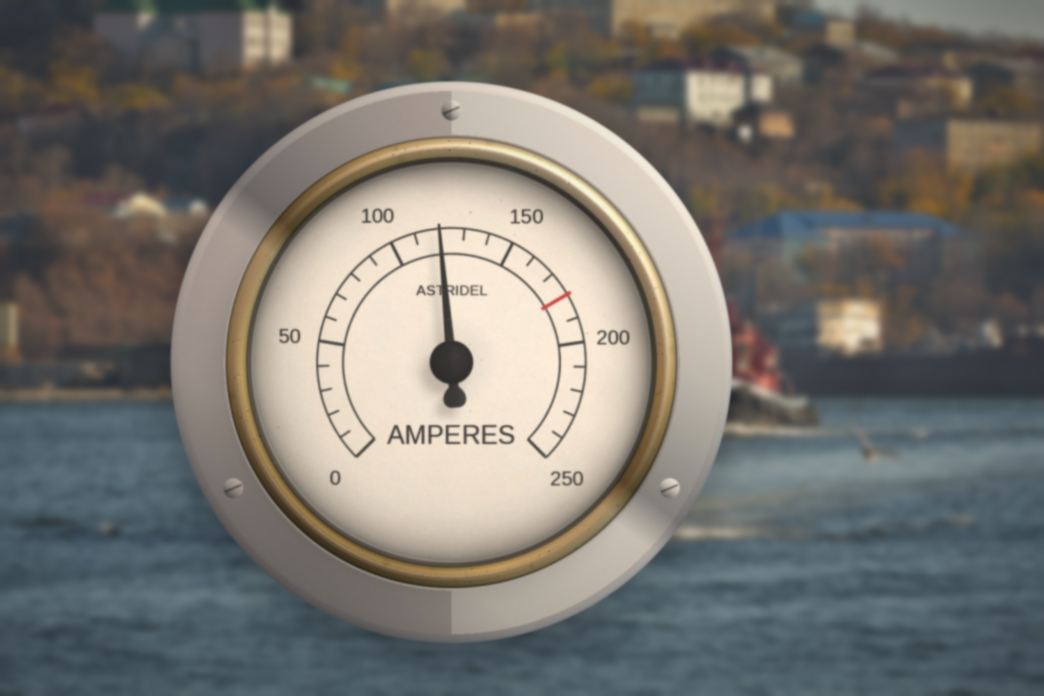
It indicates 120; A
